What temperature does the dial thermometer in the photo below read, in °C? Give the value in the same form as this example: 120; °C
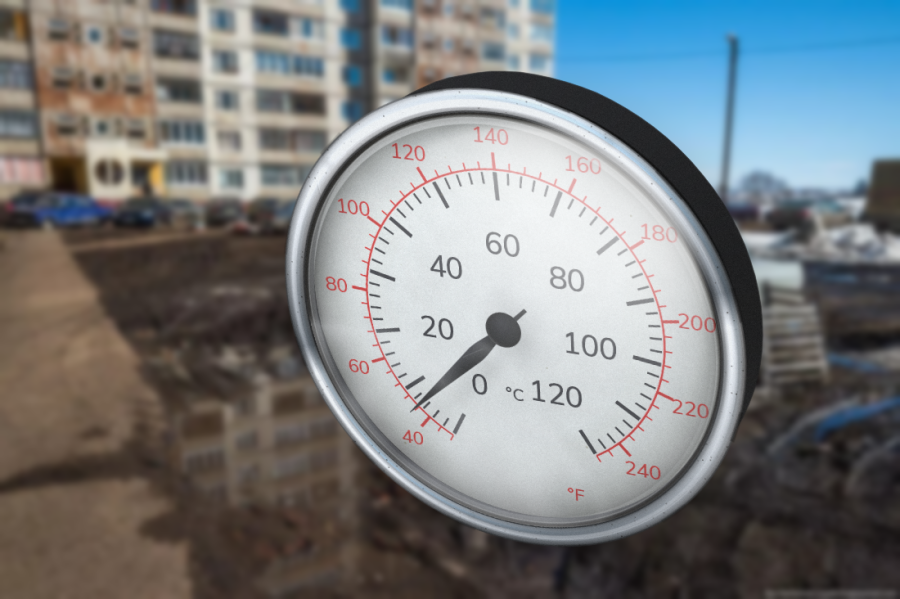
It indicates 7; °C
